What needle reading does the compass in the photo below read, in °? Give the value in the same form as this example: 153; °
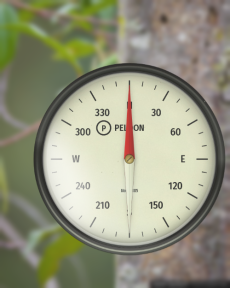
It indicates 0; °
